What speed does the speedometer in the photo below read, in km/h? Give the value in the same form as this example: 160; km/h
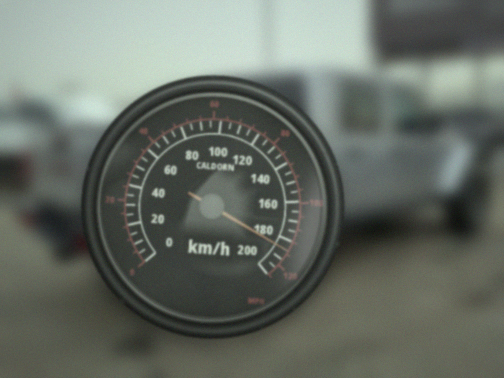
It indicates 185; km/h
